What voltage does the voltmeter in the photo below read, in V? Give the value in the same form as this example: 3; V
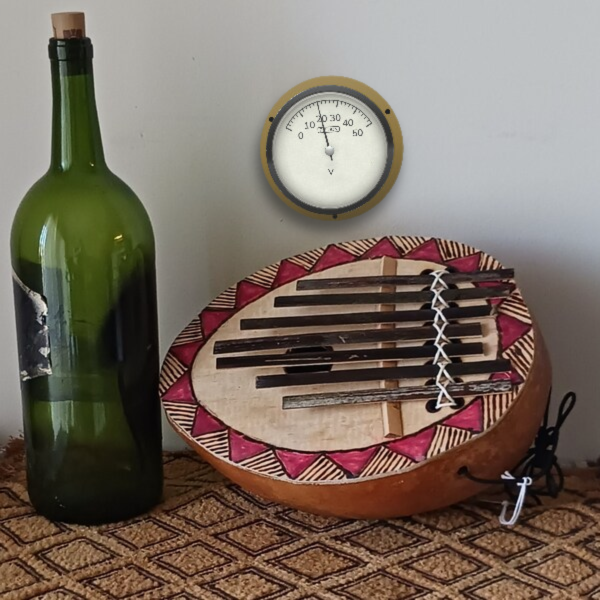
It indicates 20; V
